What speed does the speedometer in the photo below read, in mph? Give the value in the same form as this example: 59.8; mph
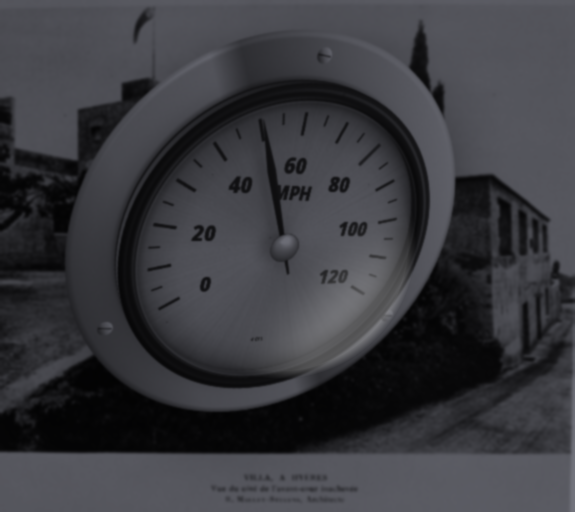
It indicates 50; mph
